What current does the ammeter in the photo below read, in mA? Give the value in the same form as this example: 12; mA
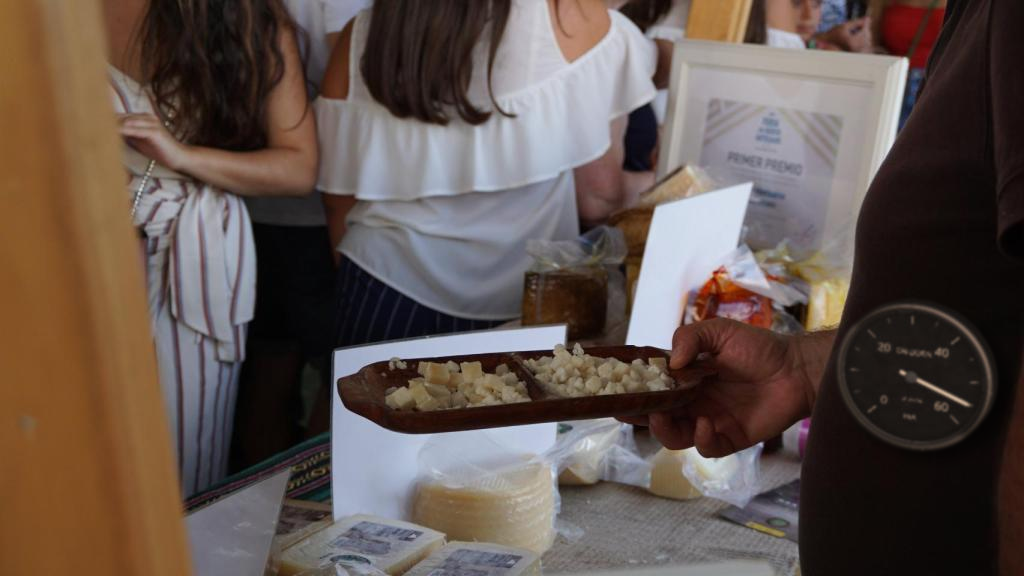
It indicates 55; mA
